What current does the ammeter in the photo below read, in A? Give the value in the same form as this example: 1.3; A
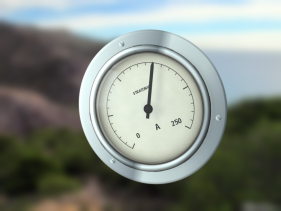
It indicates 150; A
